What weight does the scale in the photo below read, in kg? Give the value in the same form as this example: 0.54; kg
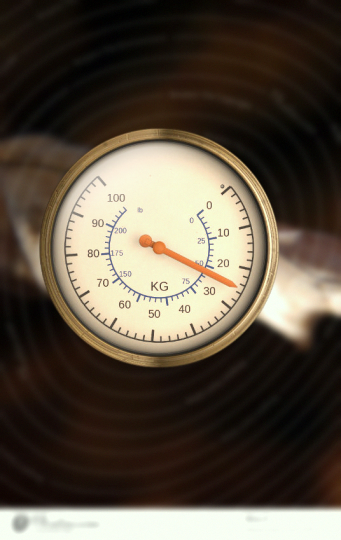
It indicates 25; kg
